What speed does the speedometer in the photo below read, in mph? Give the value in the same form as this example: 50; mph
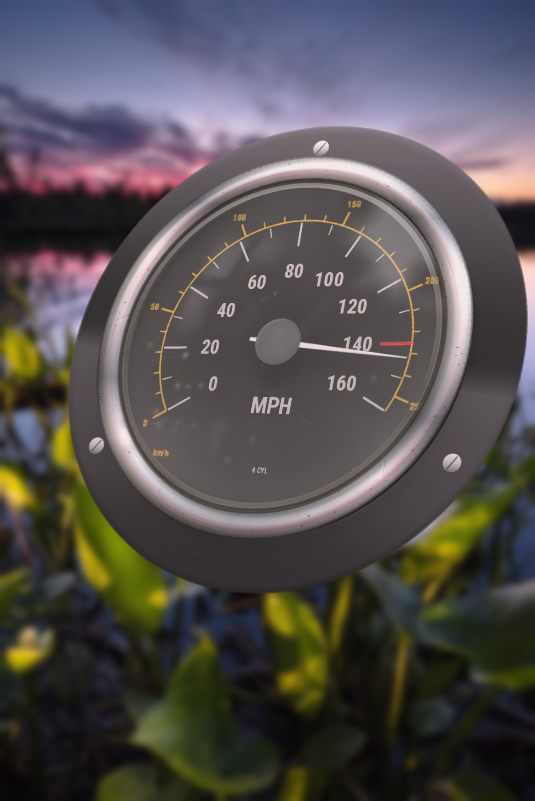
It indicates 145; mph
